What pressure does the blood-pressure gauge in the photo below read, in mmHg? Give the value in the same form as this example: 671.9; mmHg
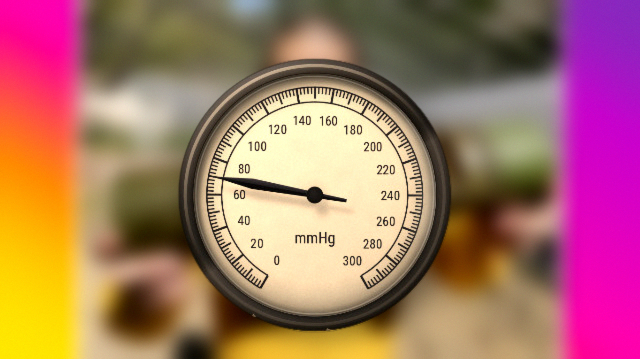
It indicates 70; mmHg
